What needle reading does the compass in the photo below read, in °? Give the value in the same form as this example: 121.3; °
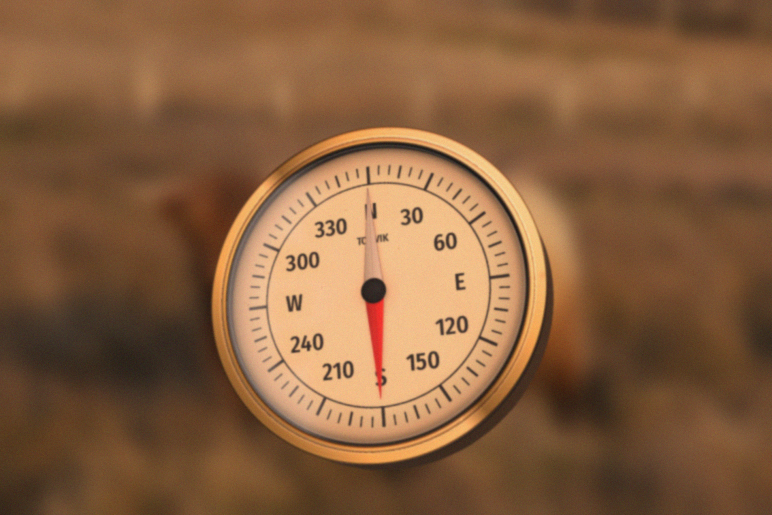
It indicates 180; °
